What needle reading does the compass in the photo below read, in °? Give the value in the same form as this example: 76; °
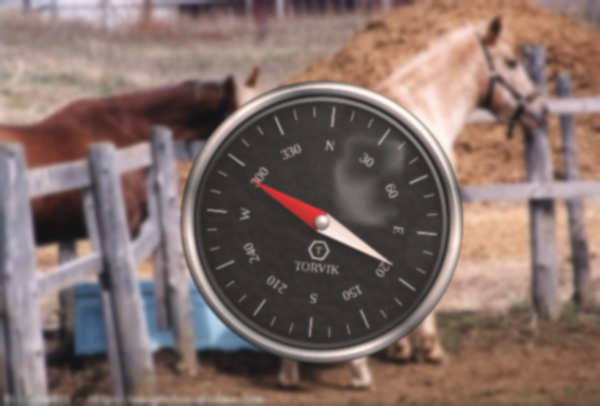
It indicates 295; °
